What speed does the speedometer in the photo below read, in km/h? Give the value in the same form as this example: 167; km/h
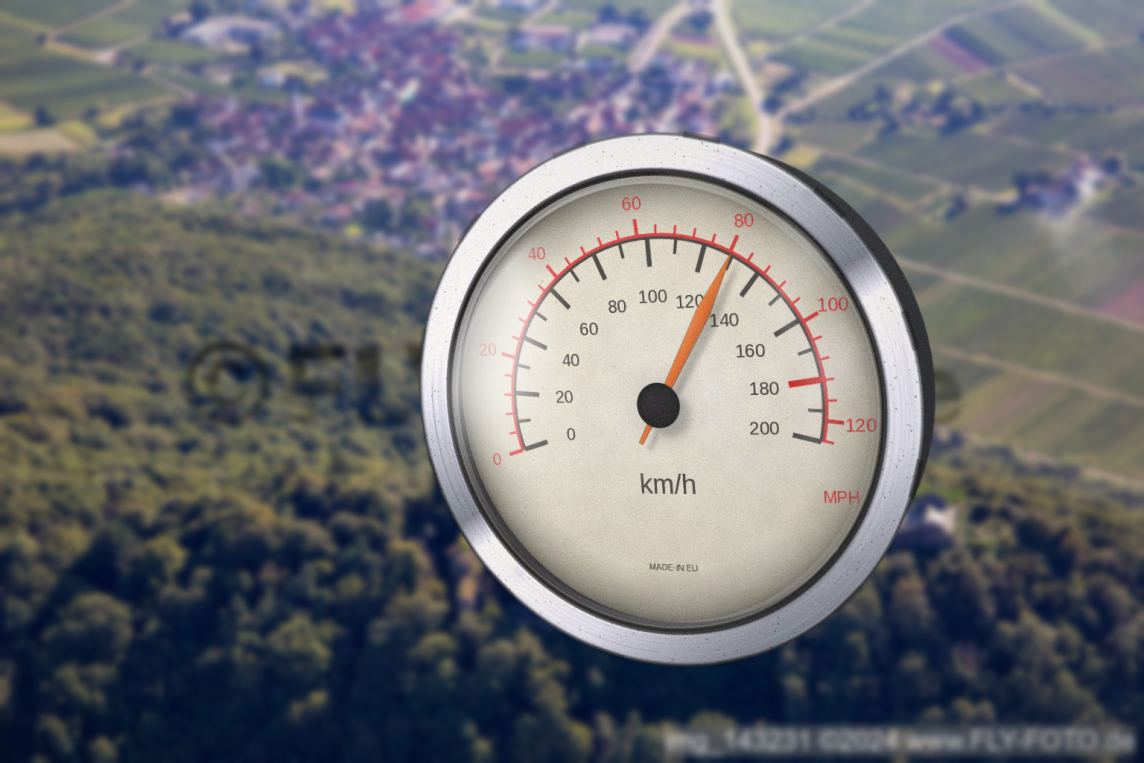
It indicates 130; km/h
